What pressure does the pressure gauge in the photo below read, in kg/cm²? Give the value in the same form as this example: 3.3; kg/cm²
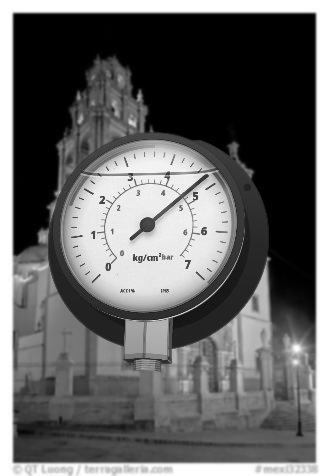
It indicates 4.8; kg/cm²
